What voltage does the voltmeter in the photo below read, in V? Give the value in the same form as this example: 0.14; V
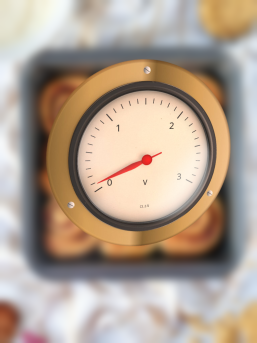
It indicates 0.1; V
